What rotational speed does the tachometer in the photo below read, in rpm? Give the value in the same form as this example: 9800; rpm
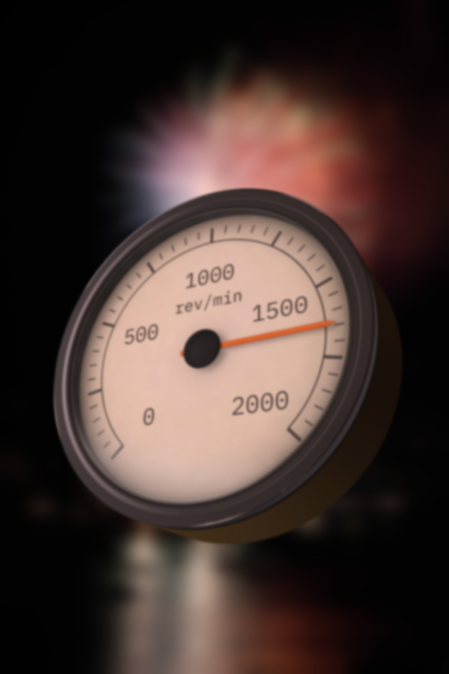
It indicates 1650; rpm
